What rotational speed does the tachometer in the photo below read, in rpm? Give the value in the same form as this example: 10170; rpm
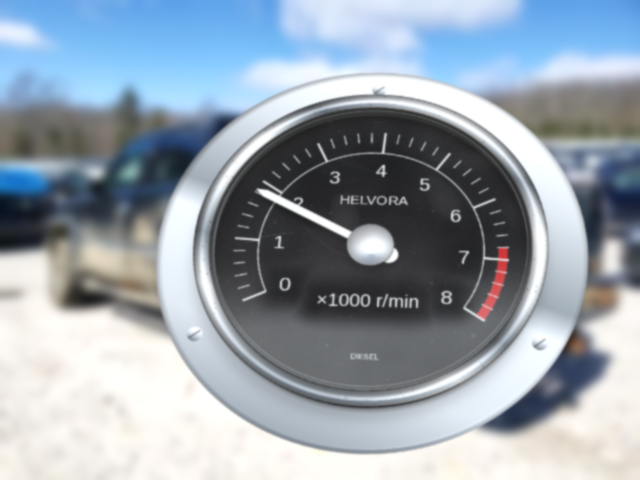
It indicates 1800; rpm
